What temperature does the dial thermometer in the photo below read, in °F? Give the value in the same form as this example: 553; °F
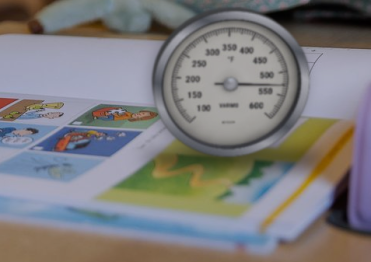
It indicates 525; °F
